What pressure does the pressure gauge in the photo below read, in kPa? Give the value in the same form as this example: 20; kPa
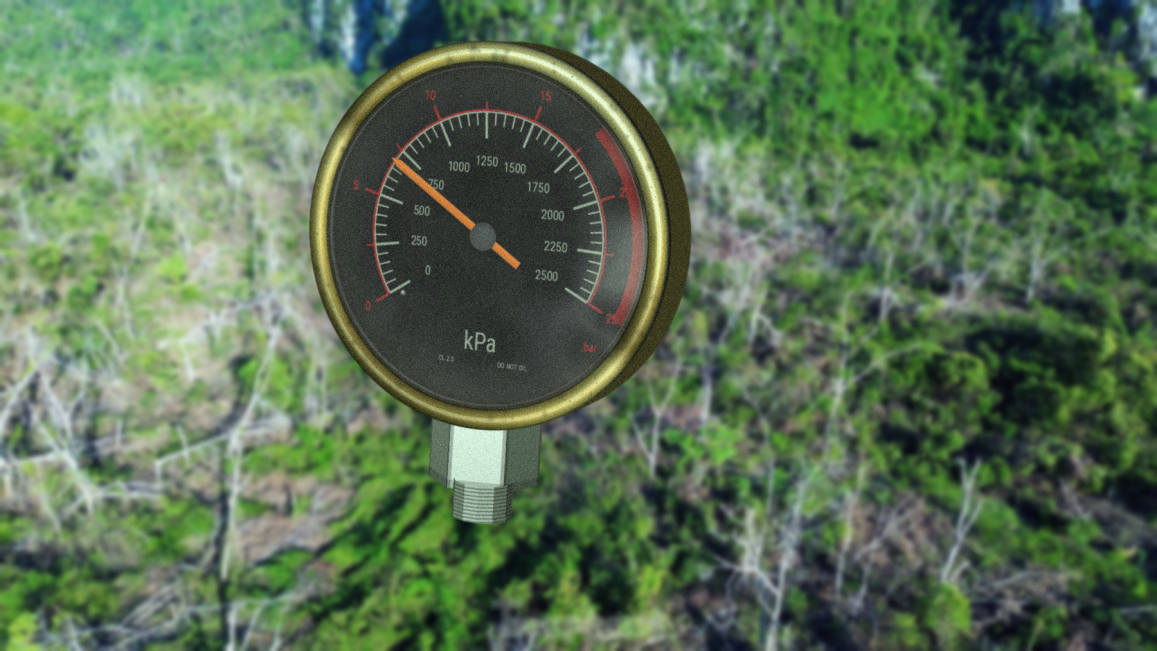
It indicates 700; kPa
